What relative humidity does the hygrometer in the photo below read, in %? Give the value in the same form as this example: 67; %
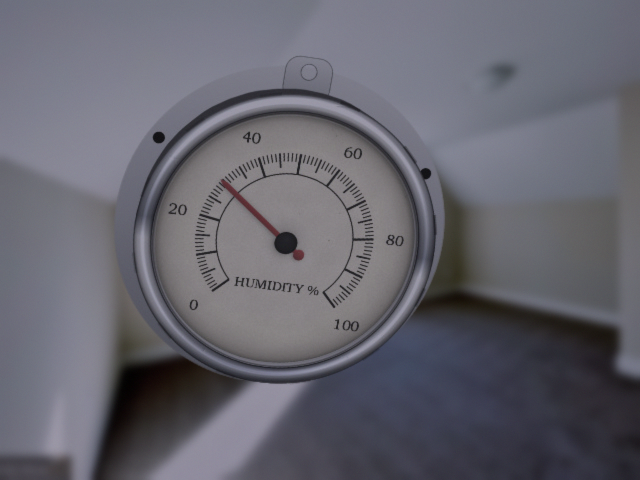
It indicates 30; %
